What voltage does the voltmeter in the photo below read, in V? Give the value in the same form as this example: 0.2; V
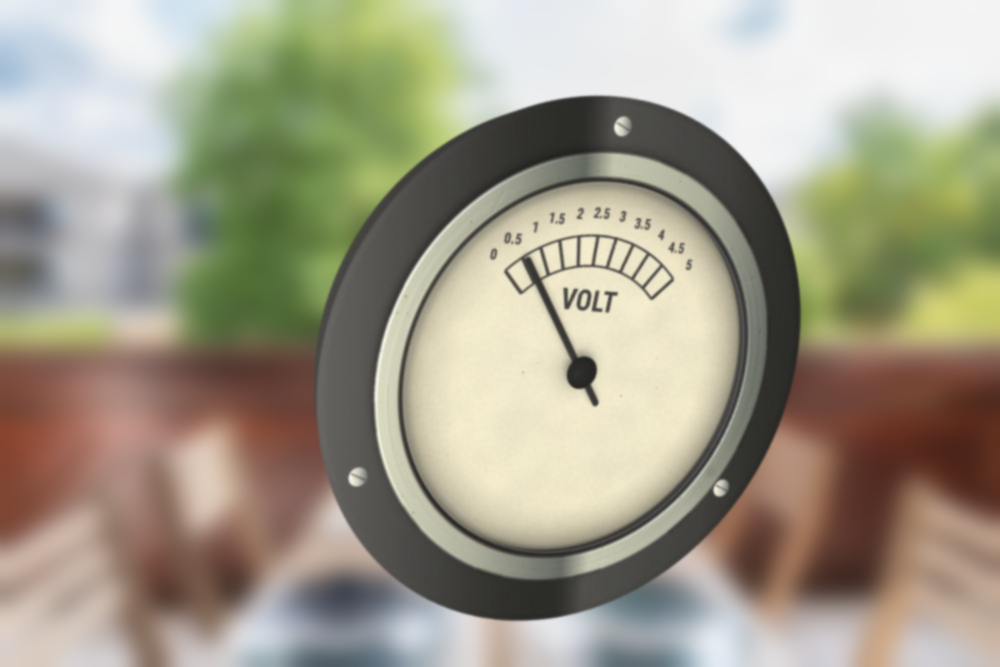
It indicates 0.5; V
